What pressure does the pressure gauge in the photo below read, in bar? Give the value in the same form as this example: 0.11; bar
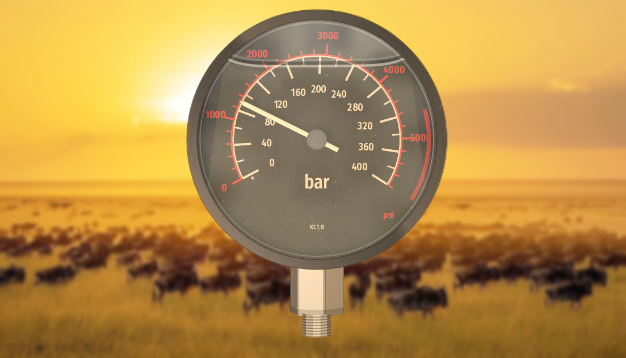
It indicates 90; bar
